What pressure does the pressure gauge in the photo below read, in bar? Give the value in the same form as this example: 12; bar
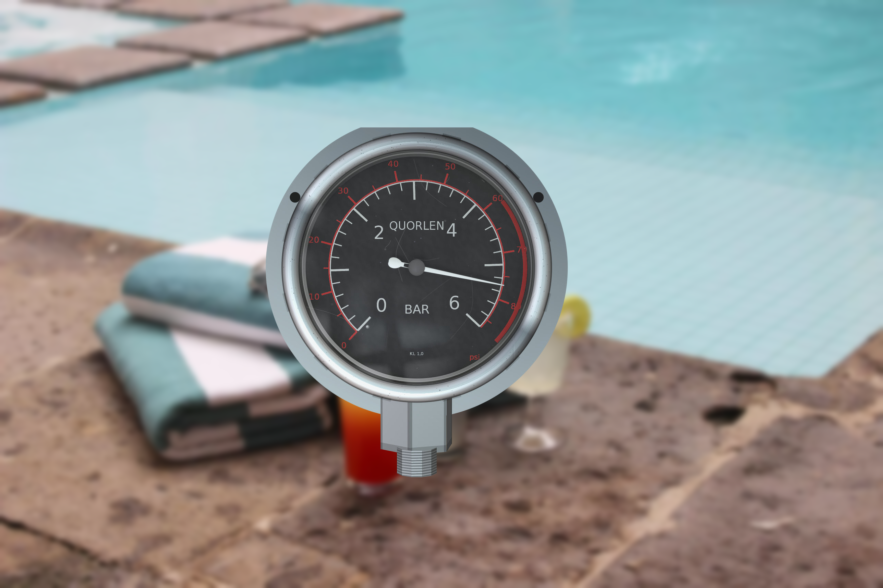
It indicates 5.3; bar
